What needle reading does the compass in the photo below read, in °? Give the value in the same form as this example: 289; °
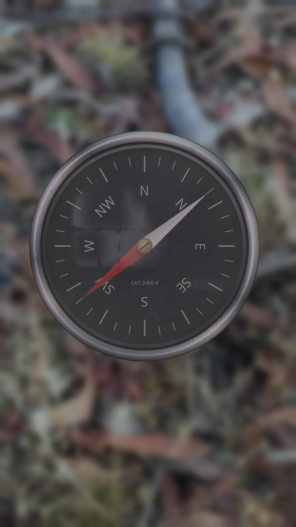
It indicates 230; °
